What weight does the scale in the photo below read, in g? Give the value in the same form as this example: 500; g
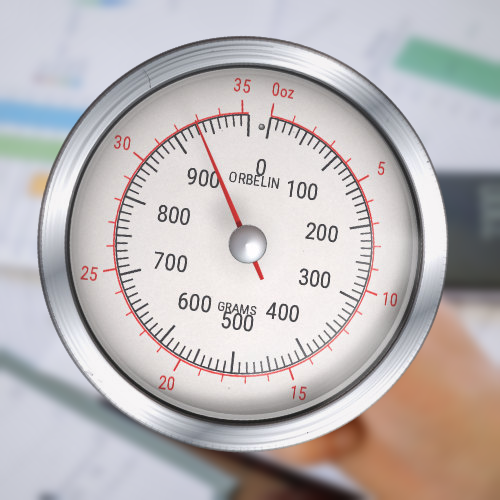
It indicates 930; g
